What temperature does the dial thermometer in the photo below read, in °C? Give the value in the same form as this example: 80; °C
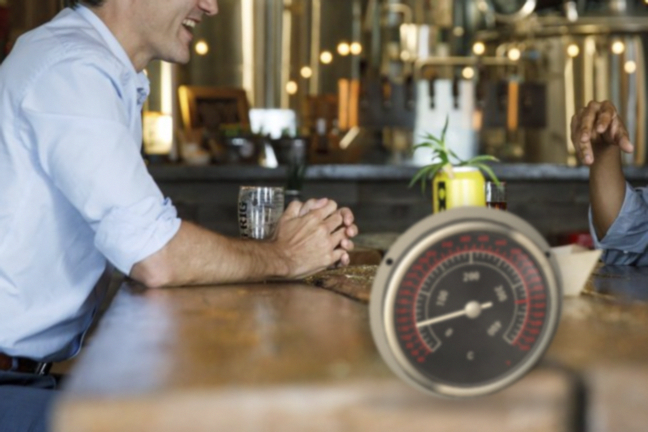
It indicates 50; °C
